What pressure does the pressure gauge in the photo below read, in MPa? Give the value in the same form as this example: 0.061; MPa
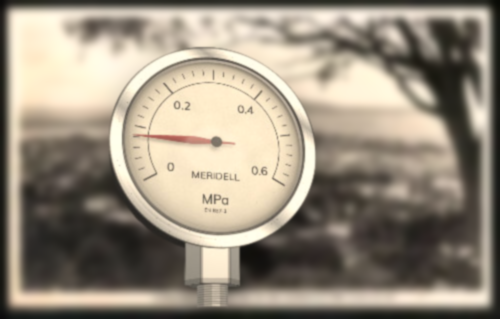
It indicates 0.08; MPa
